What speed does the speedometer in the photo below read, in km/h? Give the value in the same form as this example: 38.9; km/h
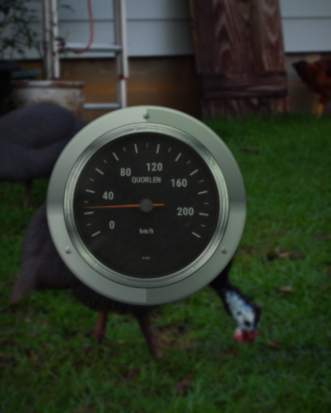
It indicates 25; km/h
